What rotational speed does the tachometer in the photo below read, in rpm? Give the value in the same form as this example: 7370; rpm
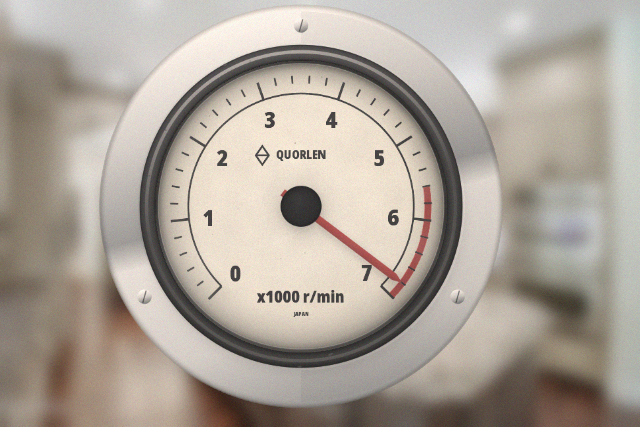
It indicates 6800; rpm
